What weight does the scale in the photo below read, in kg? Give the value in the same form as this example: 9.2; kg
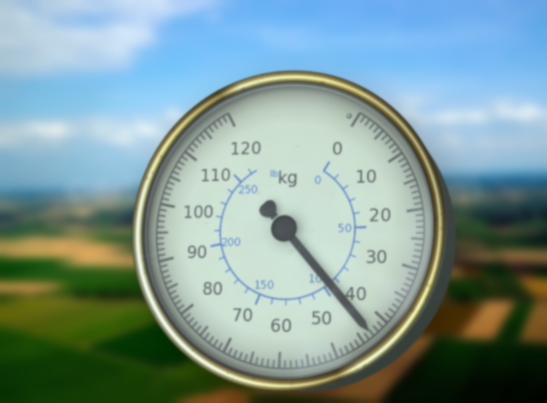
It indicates 43; kg
